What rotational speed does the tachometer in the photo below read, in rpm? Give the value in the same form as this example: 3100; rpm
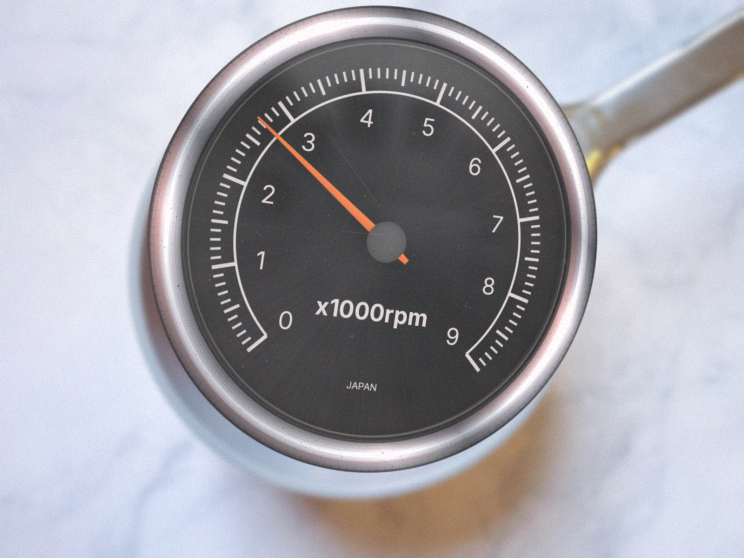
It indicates 2700; rpm
